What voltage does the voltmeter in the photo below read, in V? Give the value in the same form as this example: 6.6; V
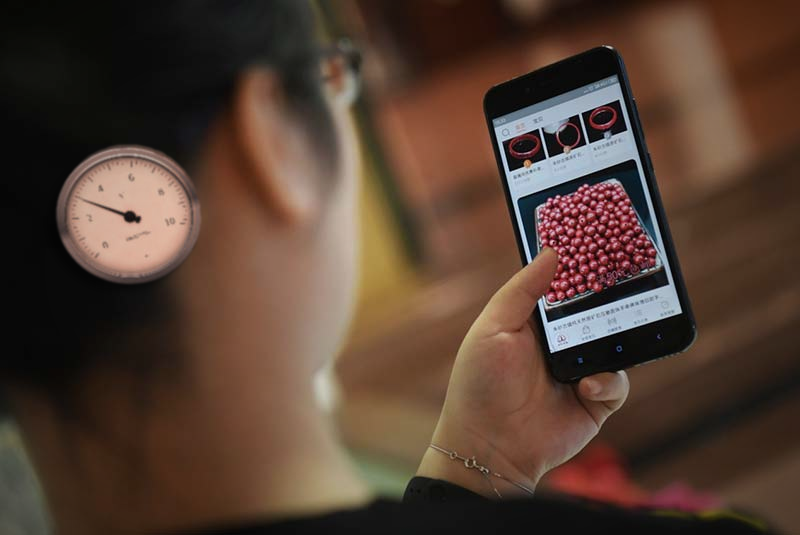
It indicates 3; V
